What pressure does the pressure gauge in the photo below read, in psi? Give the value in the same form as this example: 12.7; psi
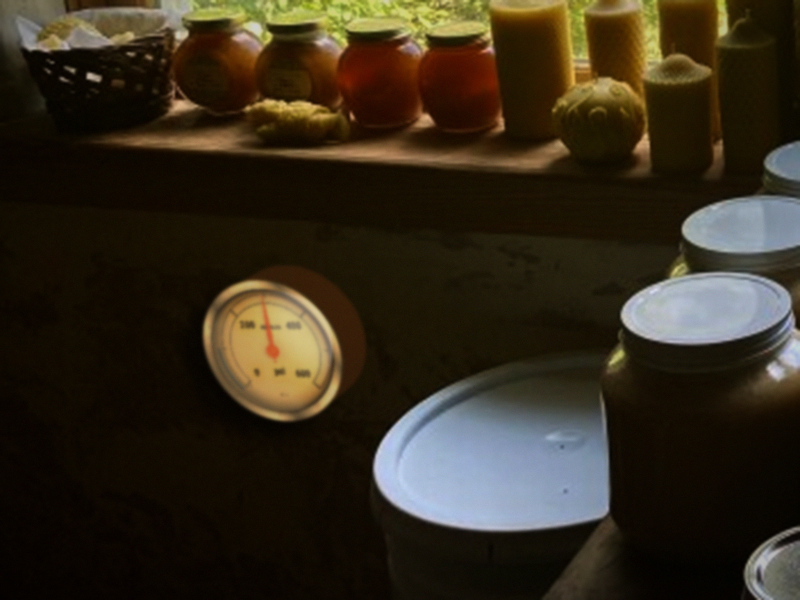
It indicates 300; psi
